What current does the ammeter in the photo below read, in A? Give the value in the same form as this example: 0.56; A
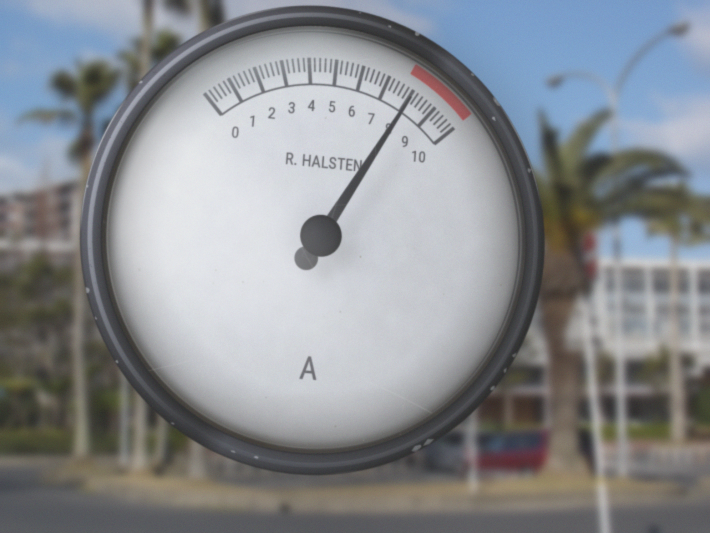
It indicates 8; A
